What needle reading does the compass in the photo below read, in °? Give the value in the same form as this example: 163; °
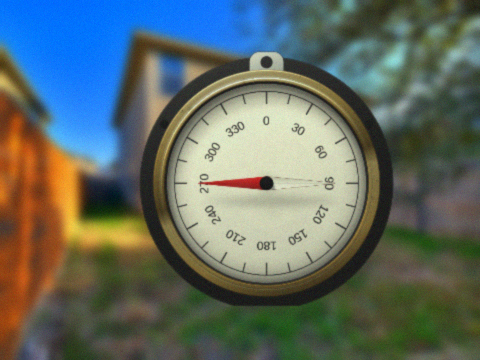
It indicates 270; °
